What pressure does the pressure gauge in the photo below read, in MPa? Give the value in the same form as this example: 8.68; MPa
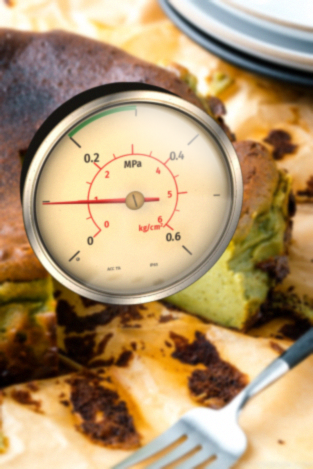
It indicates 0.1; MPa
